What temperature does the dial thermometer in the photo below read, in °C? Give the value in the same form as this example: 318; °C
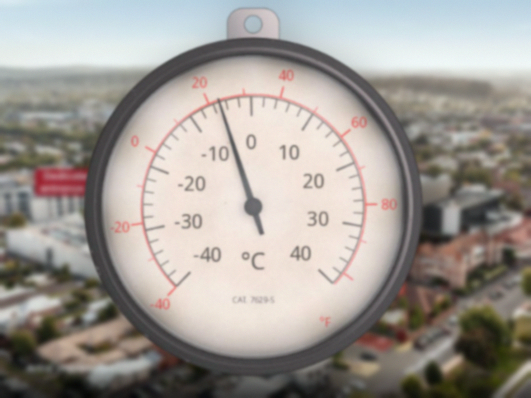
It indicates -5; °C
